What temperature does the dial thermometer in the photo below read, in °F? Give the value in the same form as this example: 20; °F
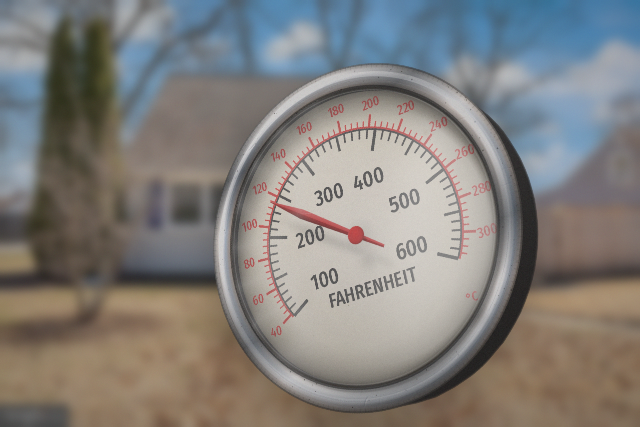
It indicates 240; °F
